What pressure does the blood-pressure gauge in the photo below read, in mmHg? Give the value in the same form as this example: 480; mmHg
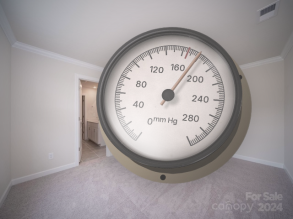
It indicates 180; mmHg
